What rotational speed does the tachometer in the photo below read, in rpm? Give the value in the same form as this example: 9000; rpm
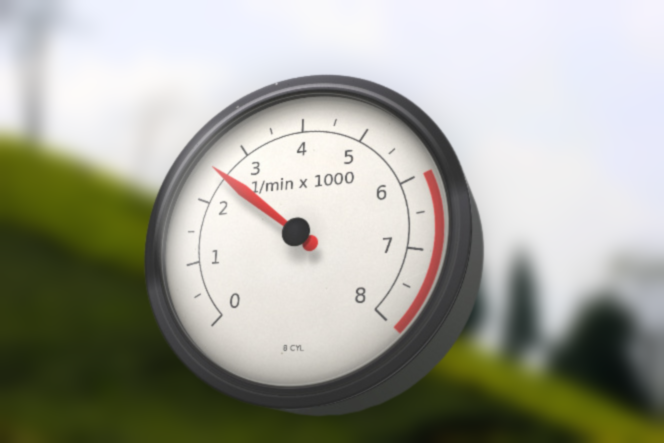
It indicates 2500; rpm
